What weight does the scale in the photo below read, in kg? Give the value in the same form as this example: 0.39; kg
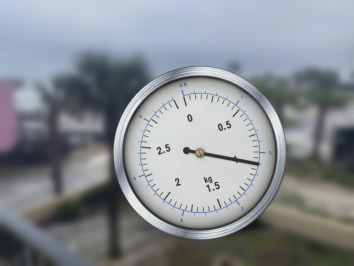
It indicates 1; kg
